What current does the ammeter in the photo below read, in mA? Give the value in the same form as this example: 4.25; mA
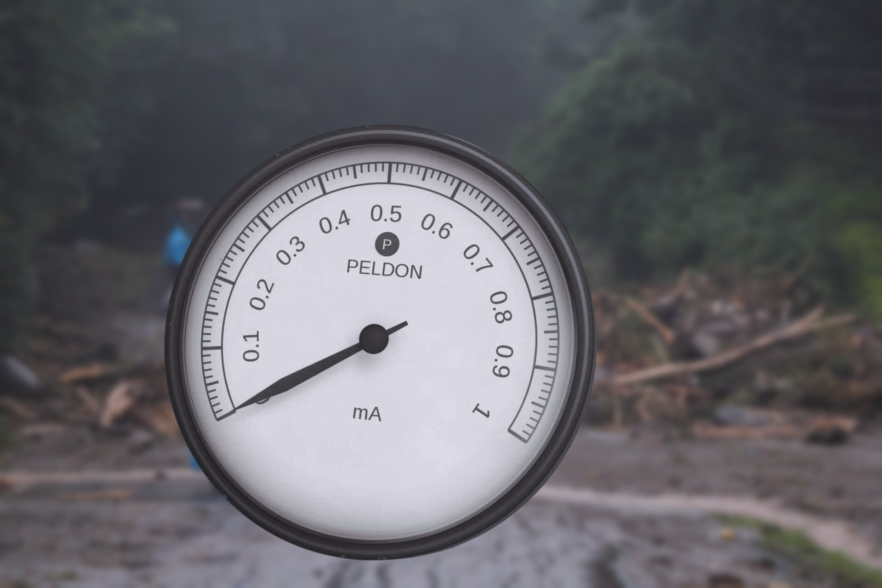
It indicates 0; mA
